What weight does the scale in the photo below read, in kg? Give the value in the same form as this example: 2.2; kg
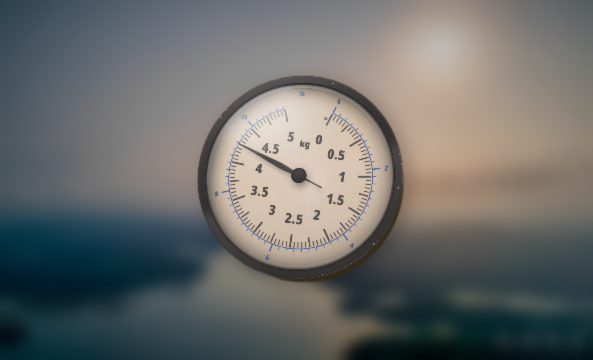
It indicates 4.25; kg
